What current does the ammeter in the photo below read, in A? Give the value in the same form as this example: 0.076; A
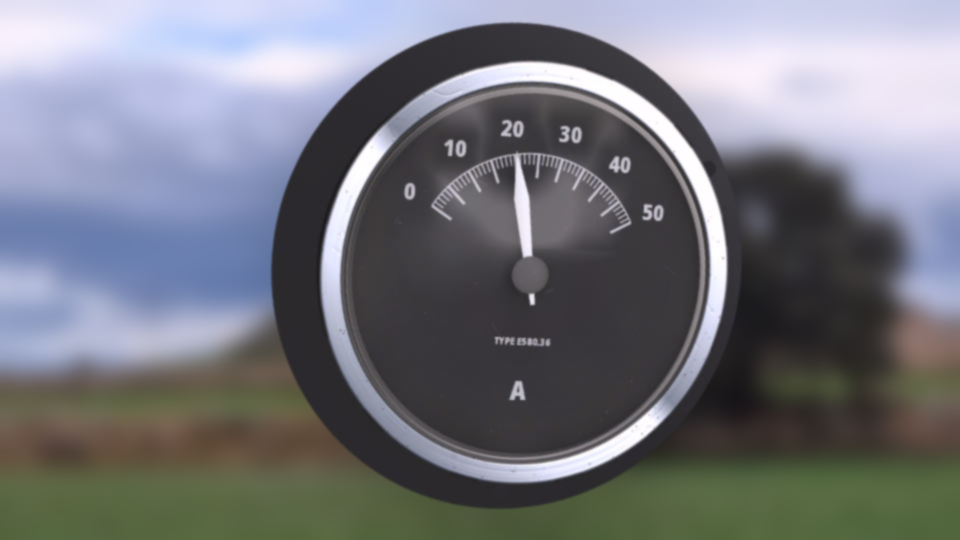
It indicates 20; A
